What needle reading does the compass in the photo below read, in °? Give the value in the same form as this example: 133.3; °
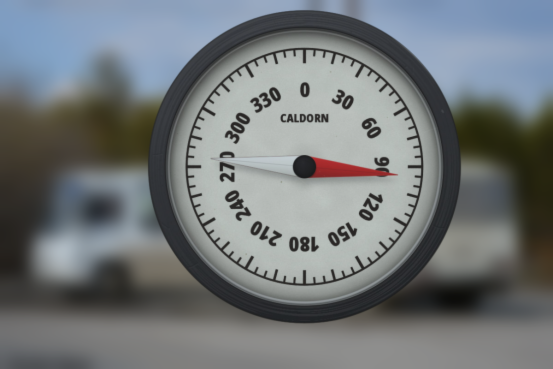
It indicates 95; °
